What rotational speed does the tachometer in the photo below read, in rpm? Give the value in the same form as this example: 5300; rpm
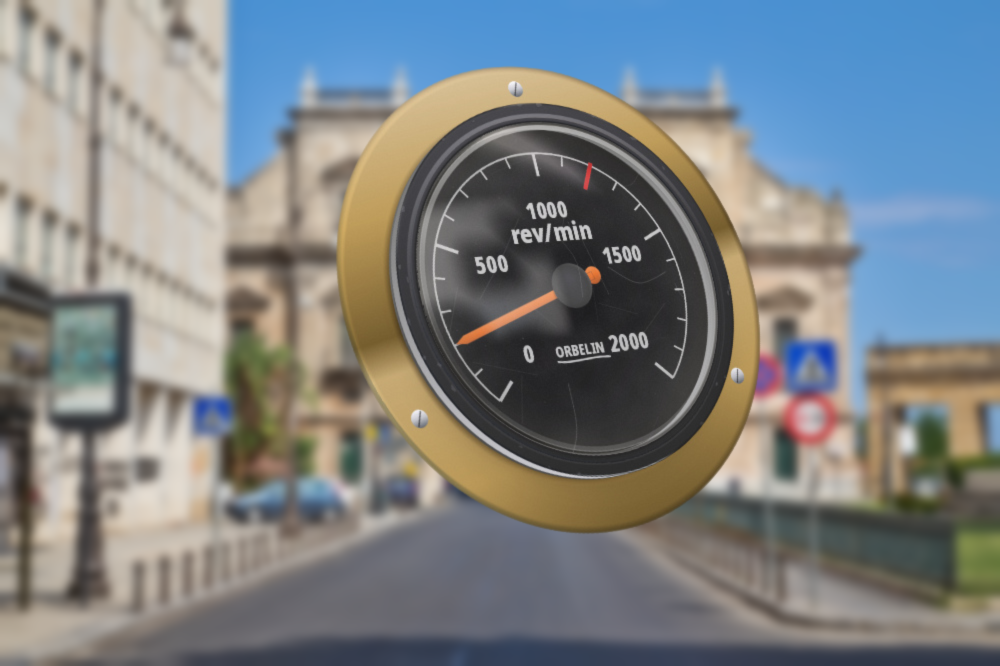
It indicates 200; rpm
